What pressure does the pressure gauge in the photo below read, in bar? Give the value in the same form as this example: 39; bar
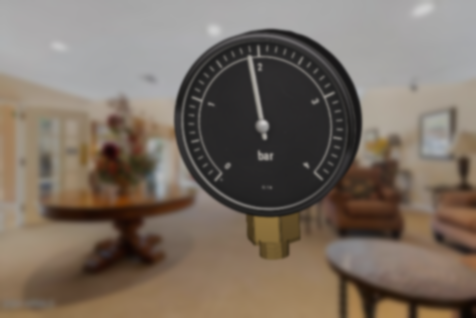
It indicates 1.9; bar
